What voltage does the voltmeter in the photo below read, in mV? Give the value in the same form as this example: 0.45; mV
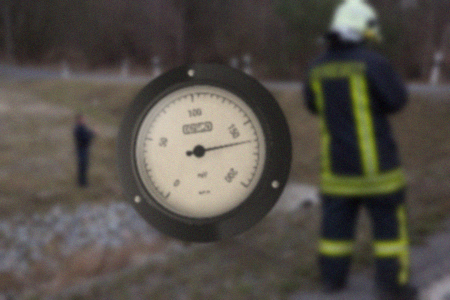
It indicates 165; mV
